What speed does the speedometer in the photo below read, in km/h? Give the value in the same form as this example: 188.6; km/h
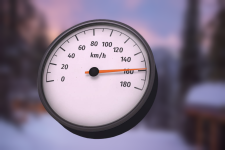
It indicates 160; km/h
